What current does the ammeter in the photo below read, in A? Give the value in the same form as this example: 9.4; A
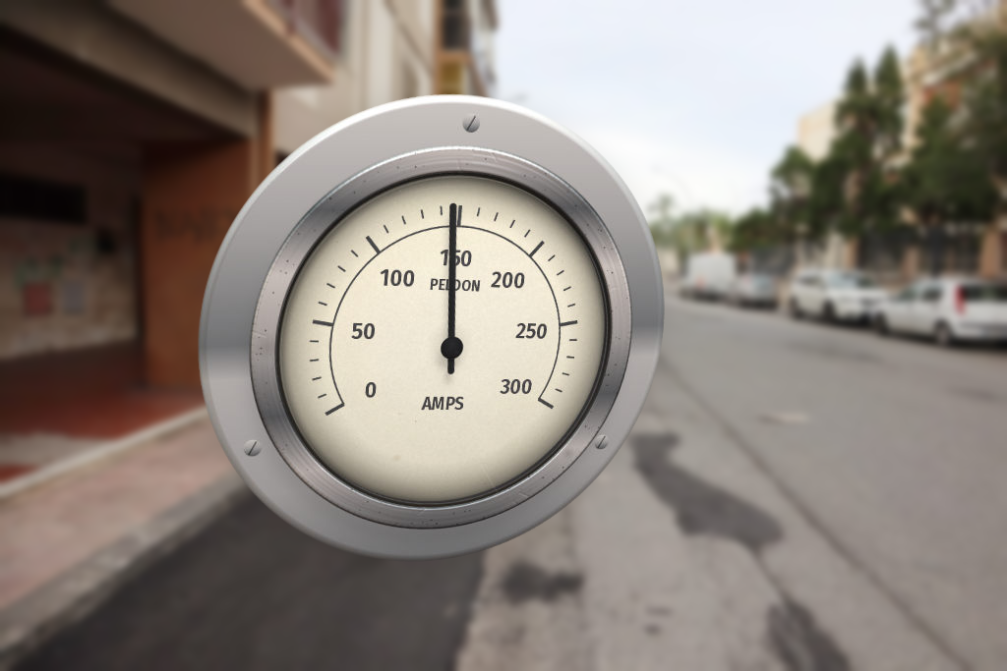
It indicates 145; A
